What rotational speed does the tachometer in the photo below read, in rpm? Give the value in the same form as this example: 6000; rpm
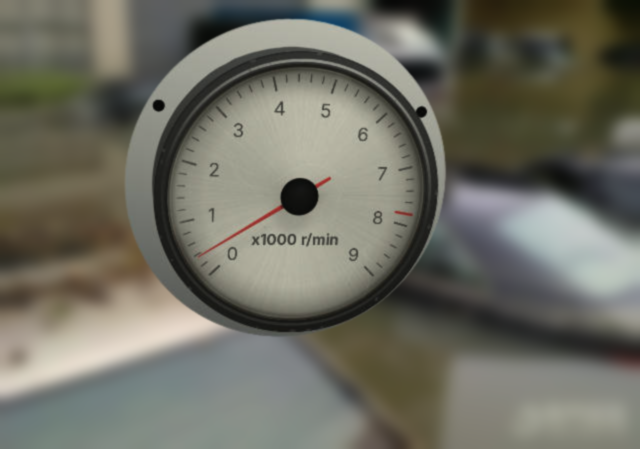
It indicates 400; rpm
